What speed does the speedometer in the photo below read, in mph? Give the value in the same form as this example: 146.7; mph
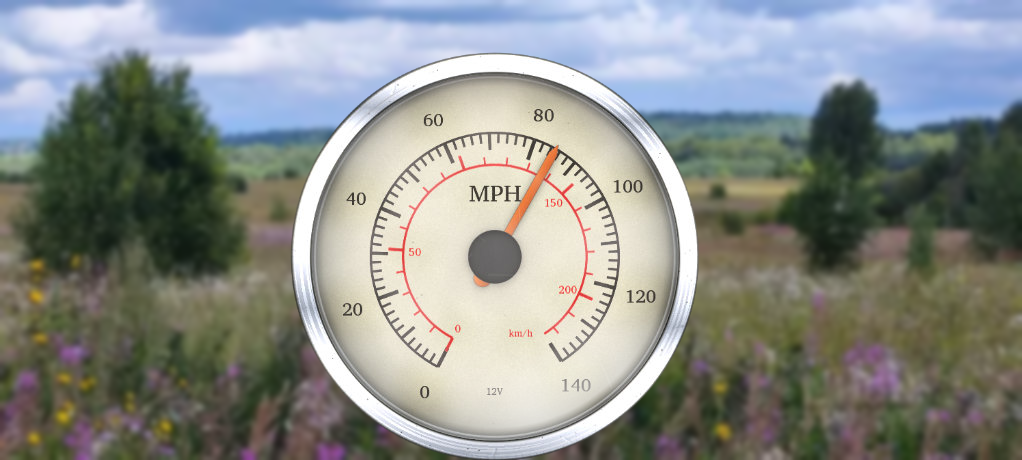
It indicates 85; mph
